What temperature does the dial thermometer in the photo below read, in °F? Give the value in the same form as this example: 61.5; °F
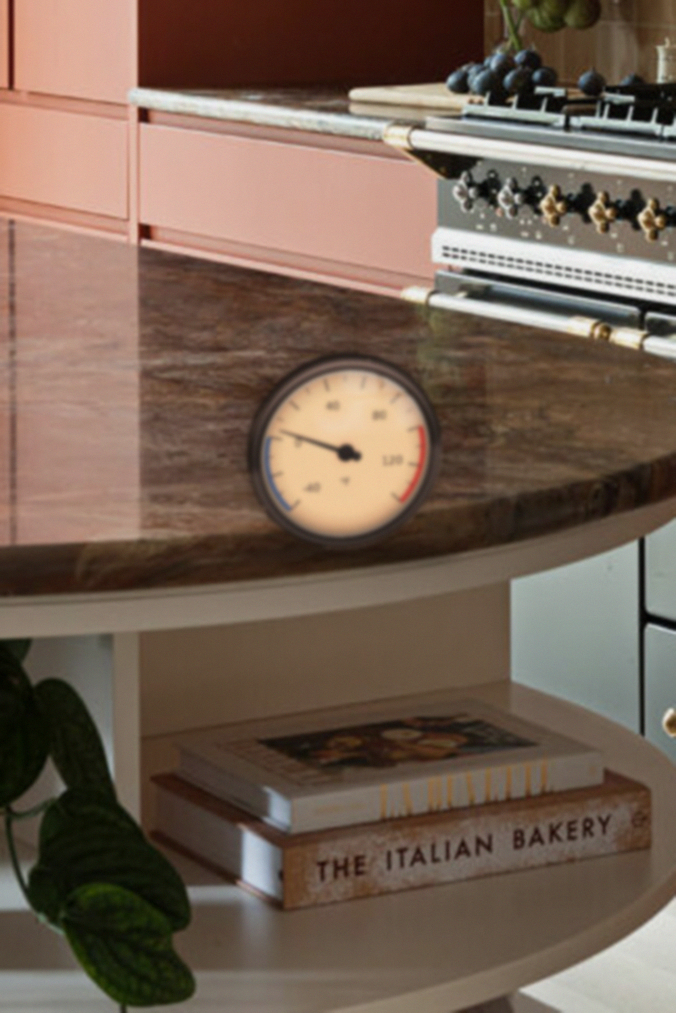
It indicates 5; °F
